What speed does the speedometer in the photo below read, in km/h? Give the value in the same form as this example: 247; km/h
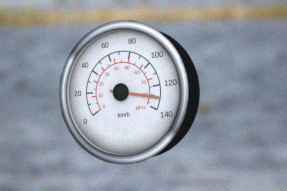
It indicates 130; km/h
